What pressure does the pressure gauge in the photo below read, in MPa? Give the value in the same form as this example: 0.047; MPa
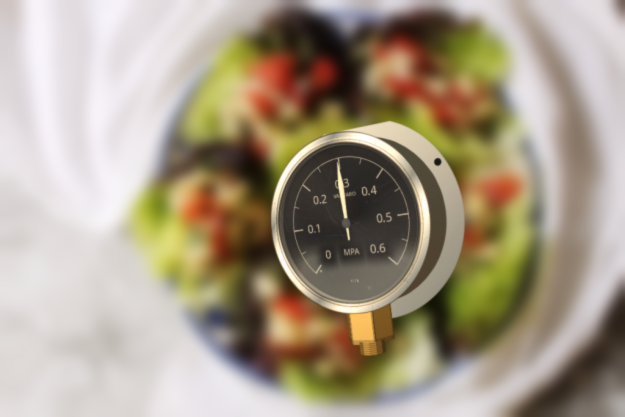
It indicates 0.3; MPa
